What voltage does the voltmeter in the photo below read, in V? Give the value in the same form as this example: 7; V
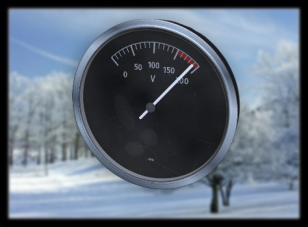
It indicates 190; V
